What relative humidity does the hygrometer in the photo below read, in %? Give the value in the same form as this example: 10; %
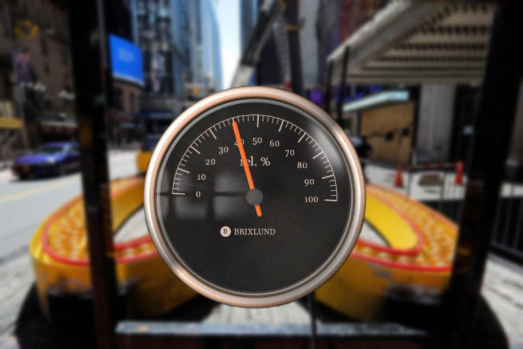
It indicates 40; %
